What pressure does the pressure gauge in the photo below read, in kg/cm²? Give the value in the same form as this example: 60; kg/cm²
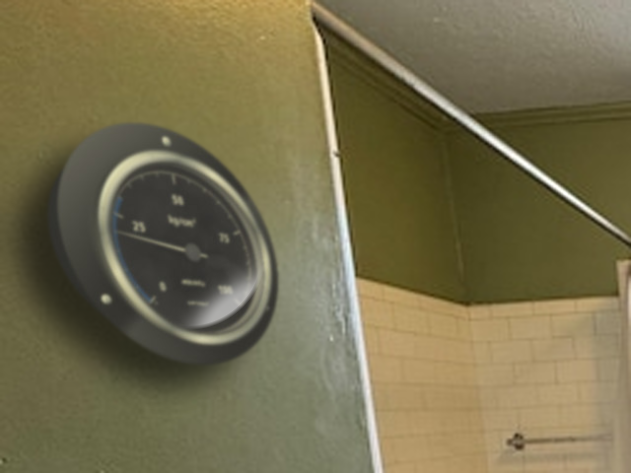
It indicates 20; kg/cm²
